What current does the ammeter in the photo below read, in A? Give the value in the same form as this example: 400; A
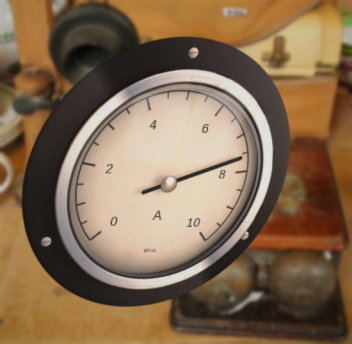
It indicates 7.5; A
